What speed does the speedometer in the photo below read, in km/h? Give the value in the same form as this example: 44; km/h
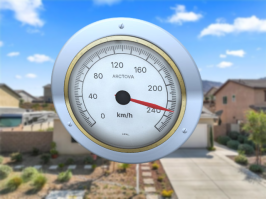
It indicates 230; km/h
